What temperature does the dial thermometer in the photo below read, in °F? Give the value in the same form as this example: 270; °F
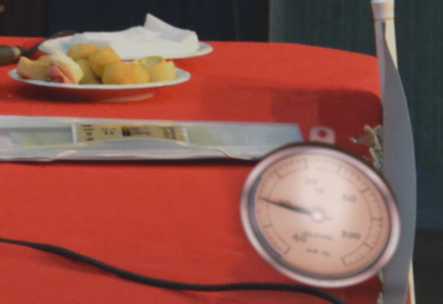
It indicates -20; °F
